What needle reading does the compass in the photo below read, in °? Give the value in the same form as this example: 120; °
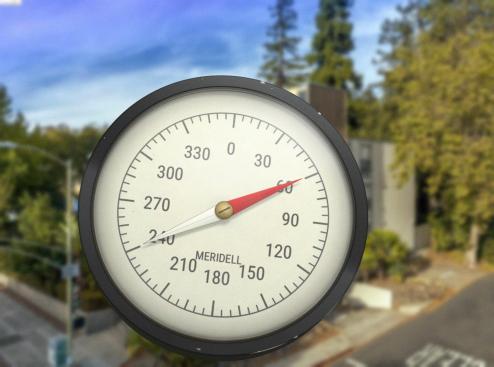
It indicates 60; °
